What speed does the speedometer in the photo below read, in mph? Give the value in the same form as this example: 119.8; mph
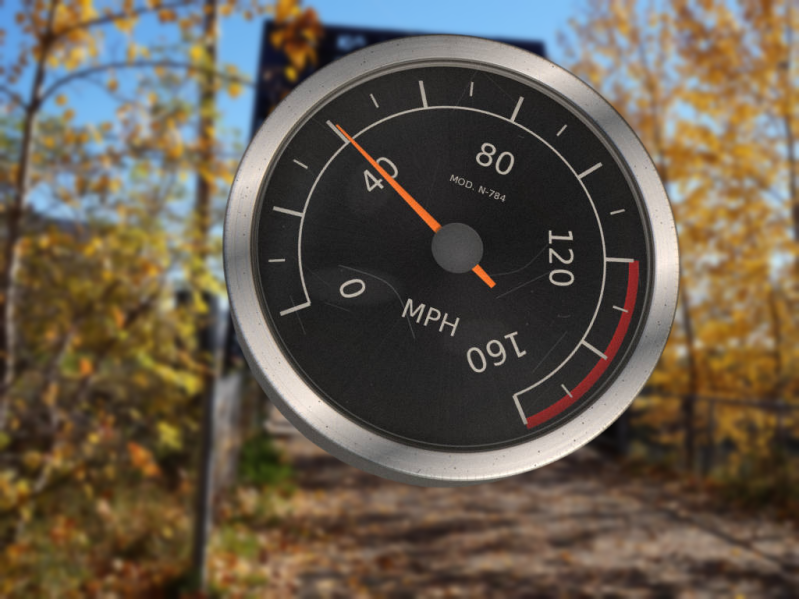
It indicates 40; mph
